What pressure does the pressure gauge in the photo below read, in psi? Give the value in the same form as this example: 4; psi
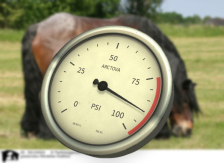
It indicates 90; psi
